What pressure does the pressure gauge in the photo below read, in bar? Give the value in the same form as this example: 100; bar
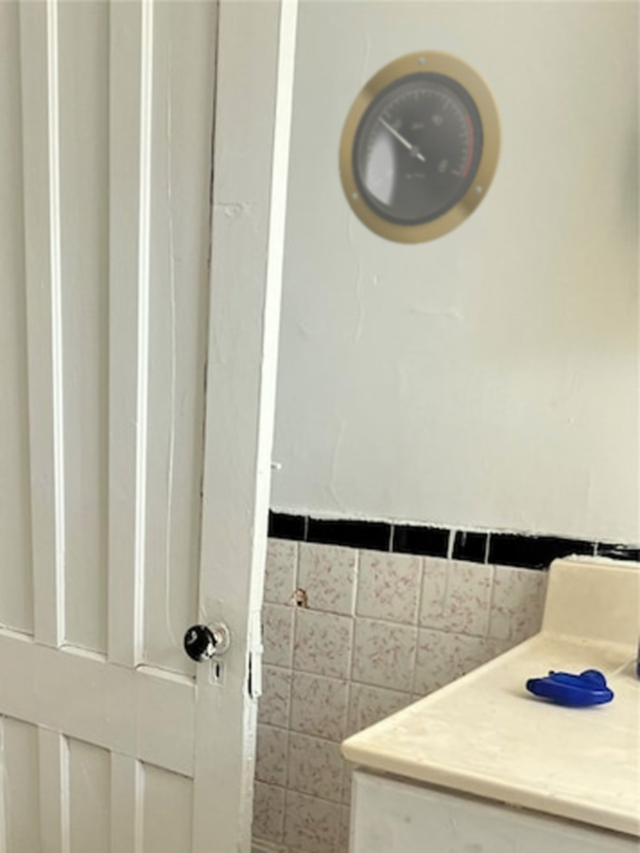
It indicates 18; bar
